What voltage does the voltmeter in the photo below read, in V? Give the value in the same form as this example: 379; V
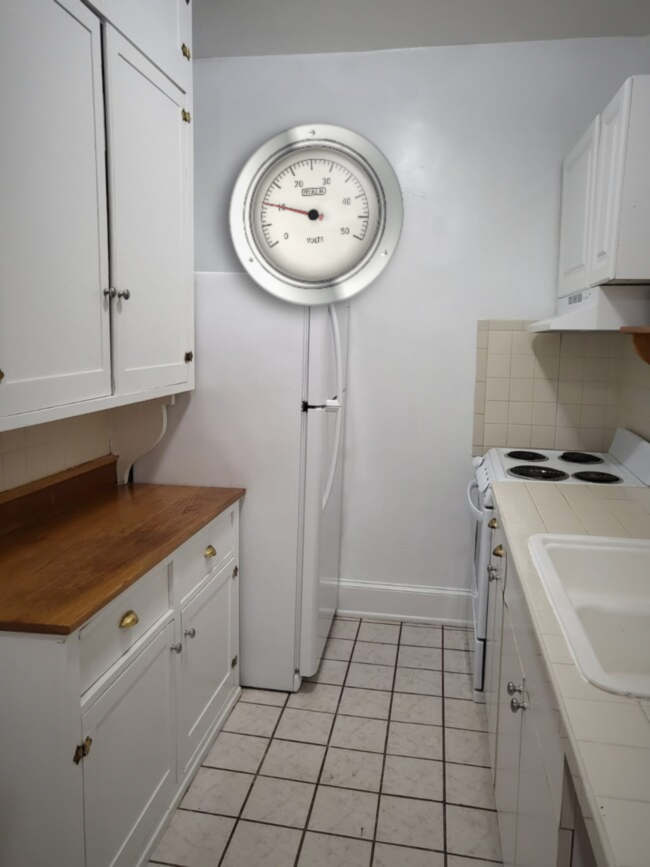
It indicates 10; V
